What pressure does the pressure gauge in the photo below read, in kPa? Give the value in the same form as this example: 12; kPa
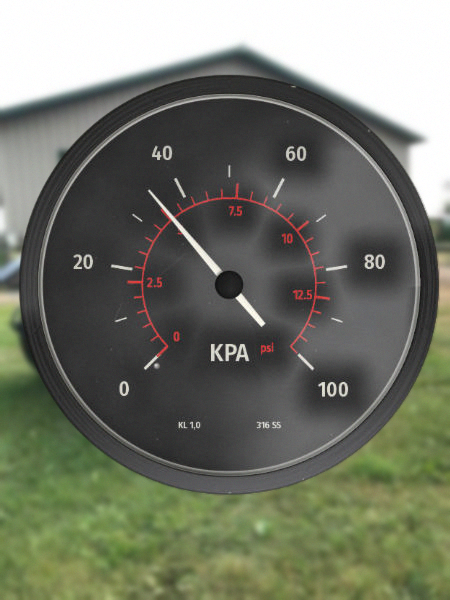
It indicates 35; kPa
